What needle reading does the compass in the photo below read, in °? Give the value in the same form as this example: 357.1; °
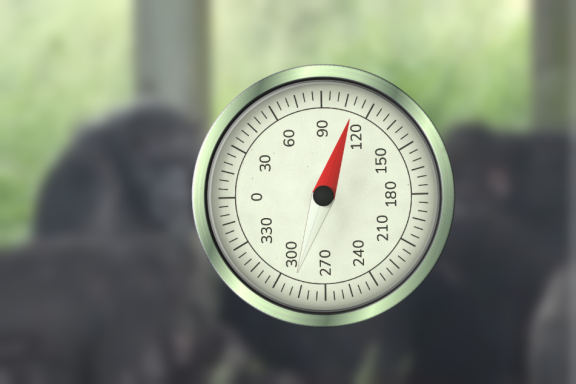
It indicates 110; °
